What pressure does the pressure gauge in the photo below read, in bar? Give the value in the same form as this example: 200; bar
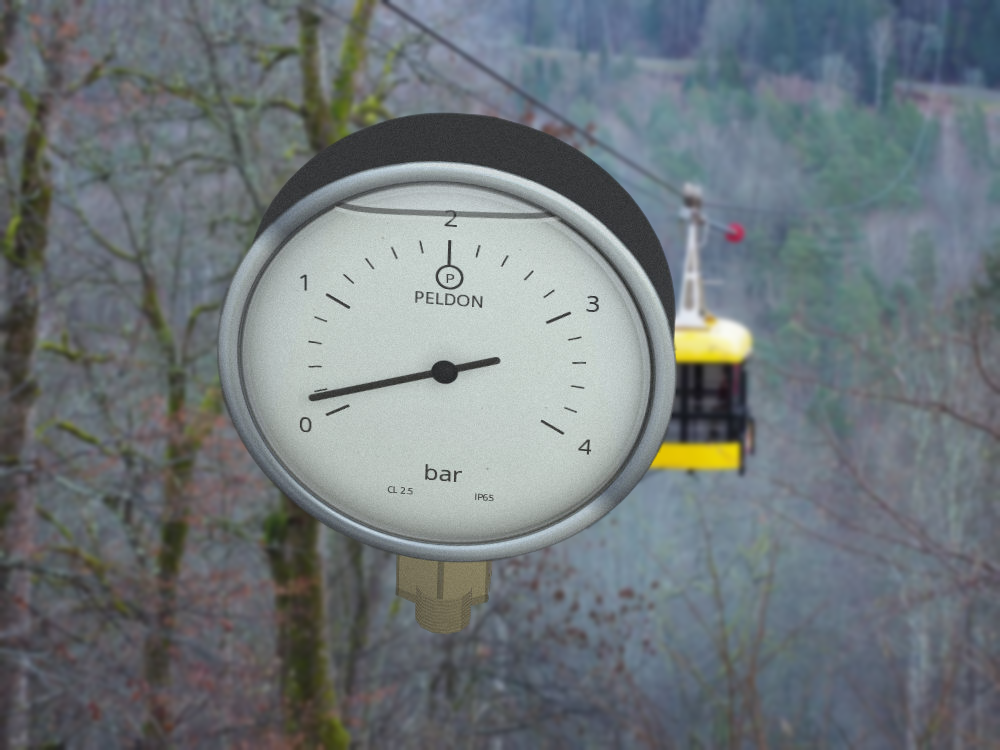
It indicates 0.2; bar
